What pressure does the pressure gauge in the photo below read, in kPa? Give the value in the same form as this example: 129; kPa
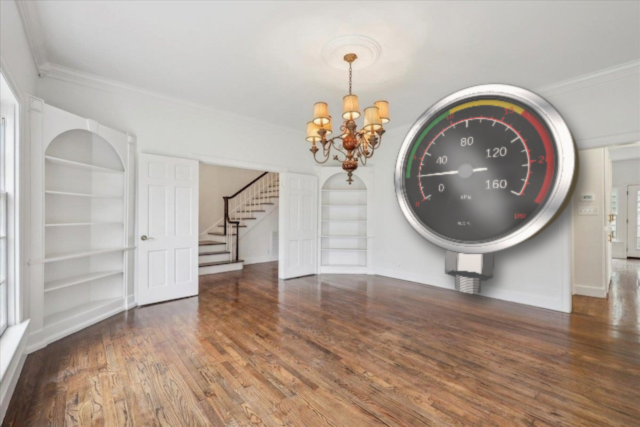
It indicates 20; kPa
